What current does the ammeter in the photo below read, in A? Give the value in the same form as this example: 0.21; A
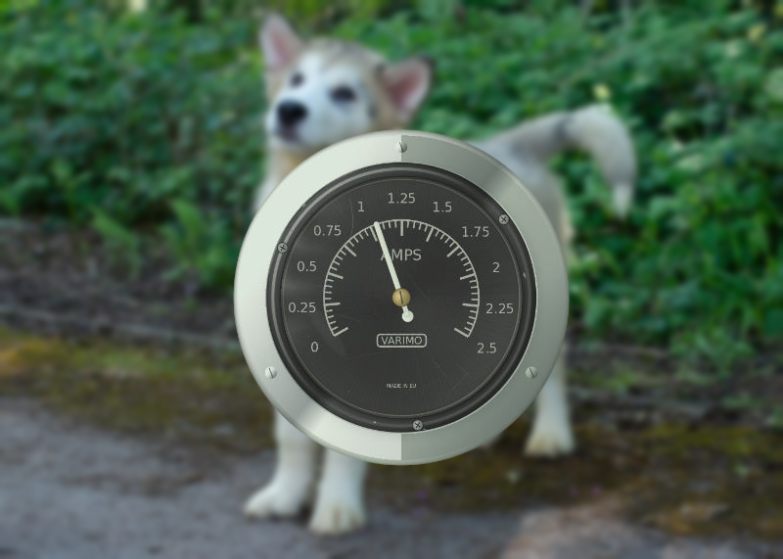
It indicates 1.05; A
